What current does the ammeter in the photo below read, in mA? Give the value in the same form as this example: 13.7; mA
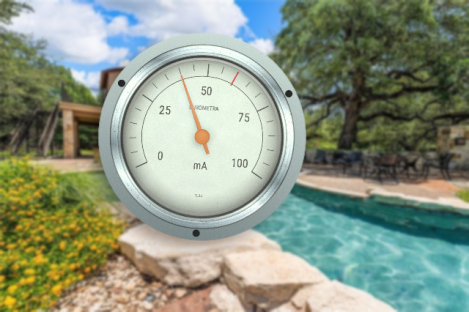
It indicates 40; mA
